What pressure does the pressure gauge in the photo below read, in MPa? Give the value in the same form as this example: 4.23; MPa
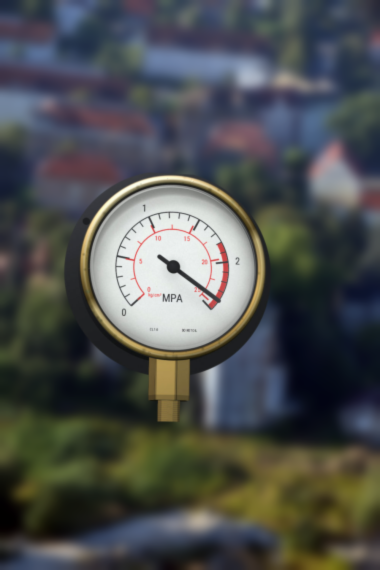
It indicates 2.4; MPa
